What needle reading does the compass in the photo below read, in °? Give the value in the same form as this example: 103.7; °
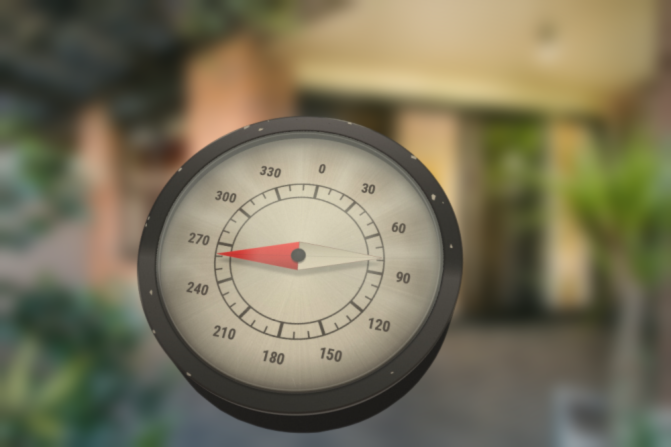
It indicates 260; °
